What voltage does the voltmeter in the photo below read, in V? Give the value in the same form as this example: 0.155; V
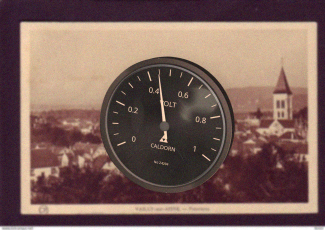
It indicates 0.45; V
